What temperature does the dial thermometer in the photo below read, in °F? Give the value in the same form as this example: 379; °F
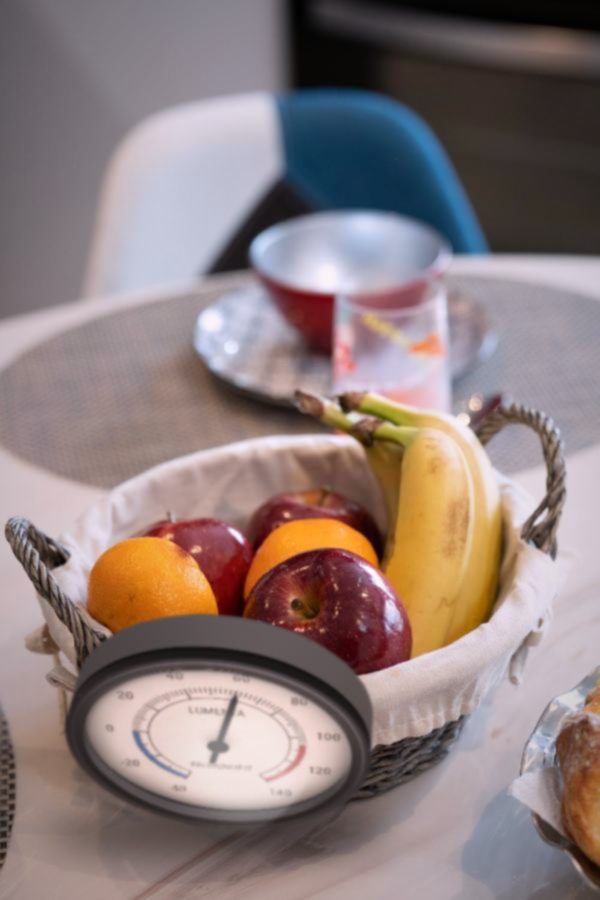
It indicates 60; °F
